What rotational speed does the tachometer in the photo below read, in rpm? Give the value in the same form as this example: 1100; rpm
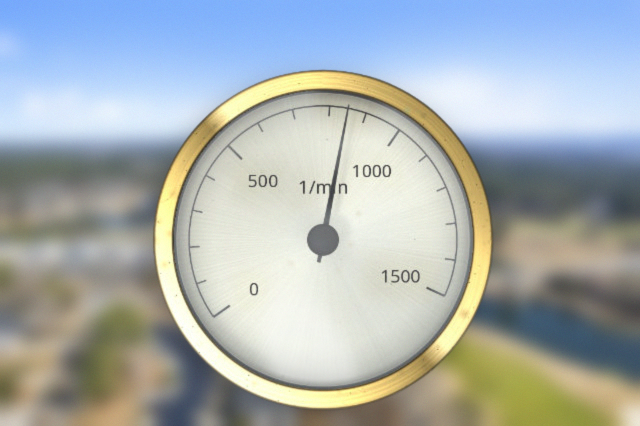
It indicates 850; rpm
